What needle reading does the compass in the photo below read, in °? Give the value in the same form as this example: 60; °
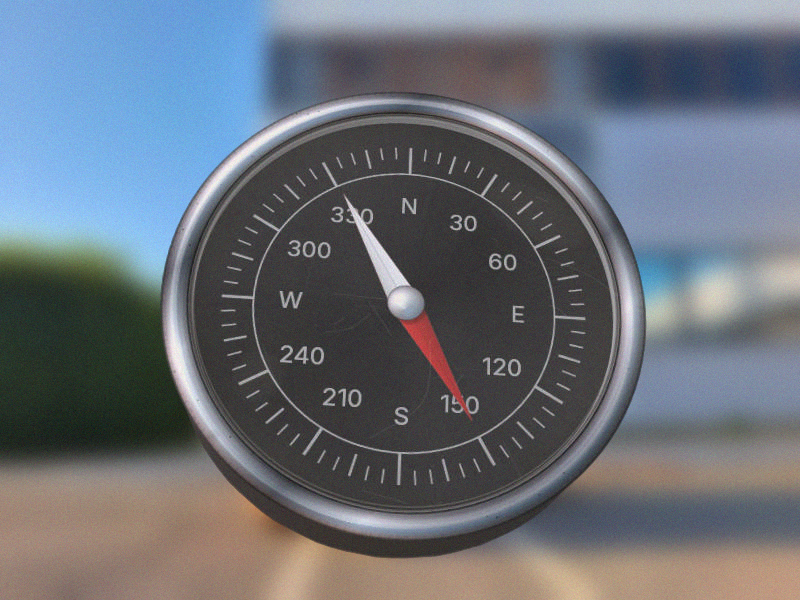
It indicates 150; °
